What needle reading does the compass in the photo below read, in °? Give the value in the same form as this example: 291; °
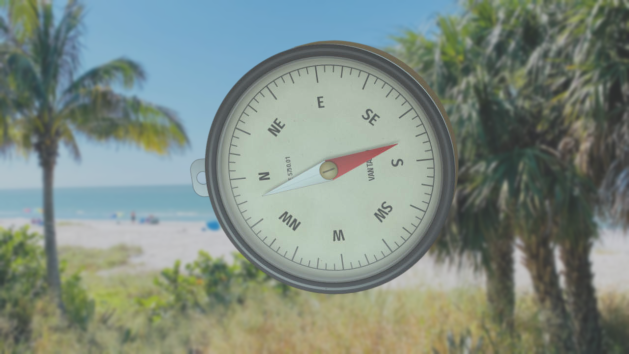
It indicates 165; °
